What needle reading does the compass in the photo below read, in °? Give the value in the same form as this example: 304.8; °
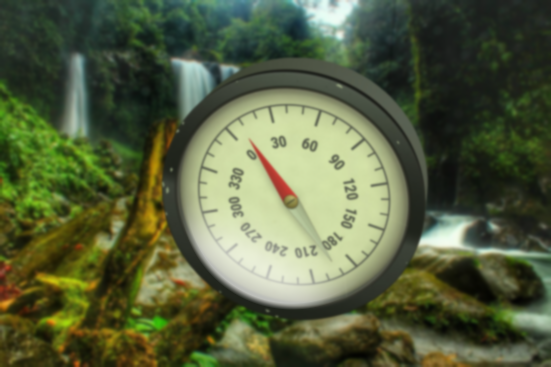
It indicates 10; °
